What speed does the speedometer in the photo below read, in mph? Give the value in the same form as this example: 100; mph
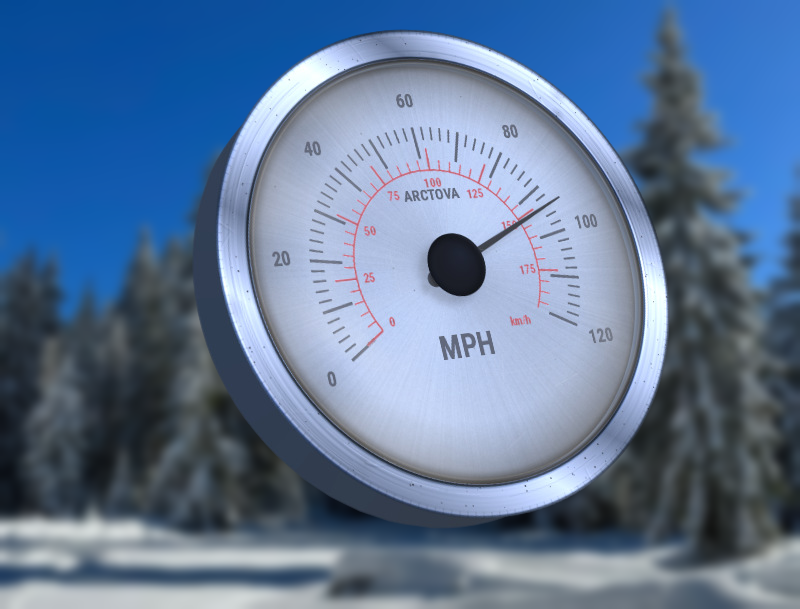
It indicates 94; mph
